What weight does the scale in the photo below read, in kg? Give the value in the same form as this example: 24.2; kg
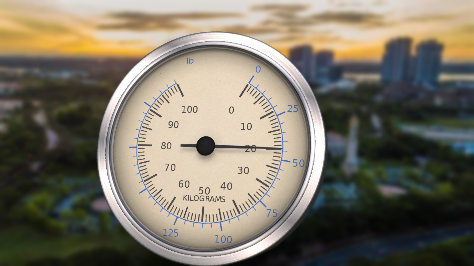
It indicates 20; kg
